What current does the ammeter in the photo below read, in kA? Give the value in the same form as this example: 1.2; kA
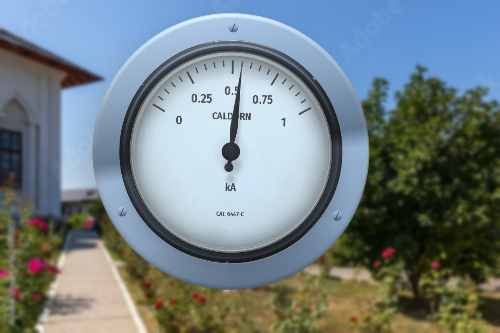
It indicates 0.55; kA
